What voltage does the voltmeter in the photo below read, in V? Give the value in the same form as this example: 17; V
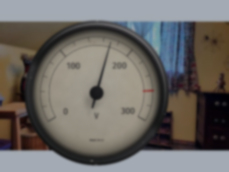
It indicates 170; V
